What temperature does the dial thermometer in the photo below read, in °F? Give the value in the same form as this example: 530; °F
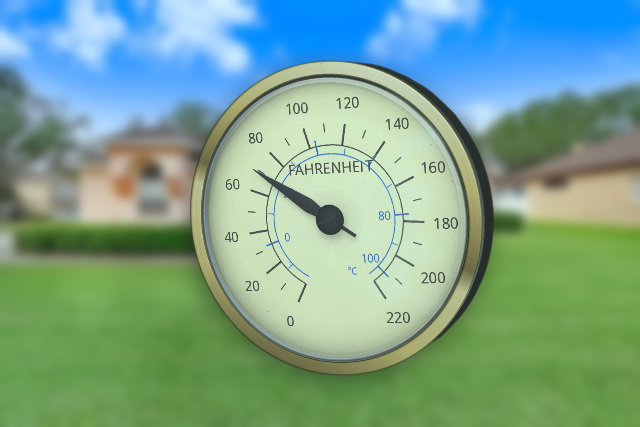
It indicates 70; °F
